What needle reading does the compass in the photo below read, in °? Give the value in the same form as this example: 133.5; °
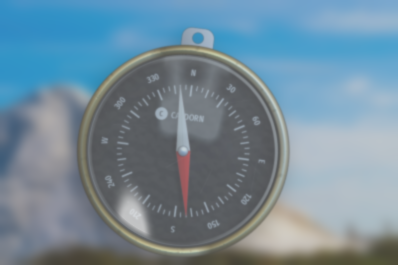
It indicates 170; °
